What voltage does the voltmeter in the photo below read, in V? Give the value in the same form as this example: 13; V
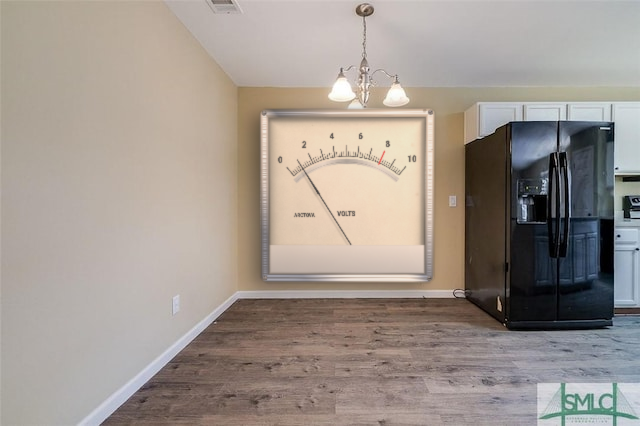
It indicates 1; V
